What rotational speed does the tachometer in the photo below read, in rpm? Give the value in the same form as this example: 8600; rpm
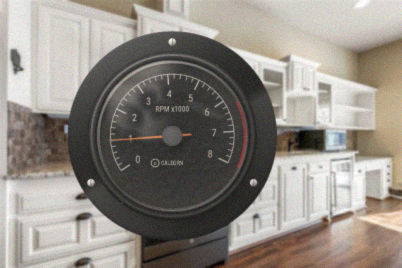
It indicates 1000; rpm
